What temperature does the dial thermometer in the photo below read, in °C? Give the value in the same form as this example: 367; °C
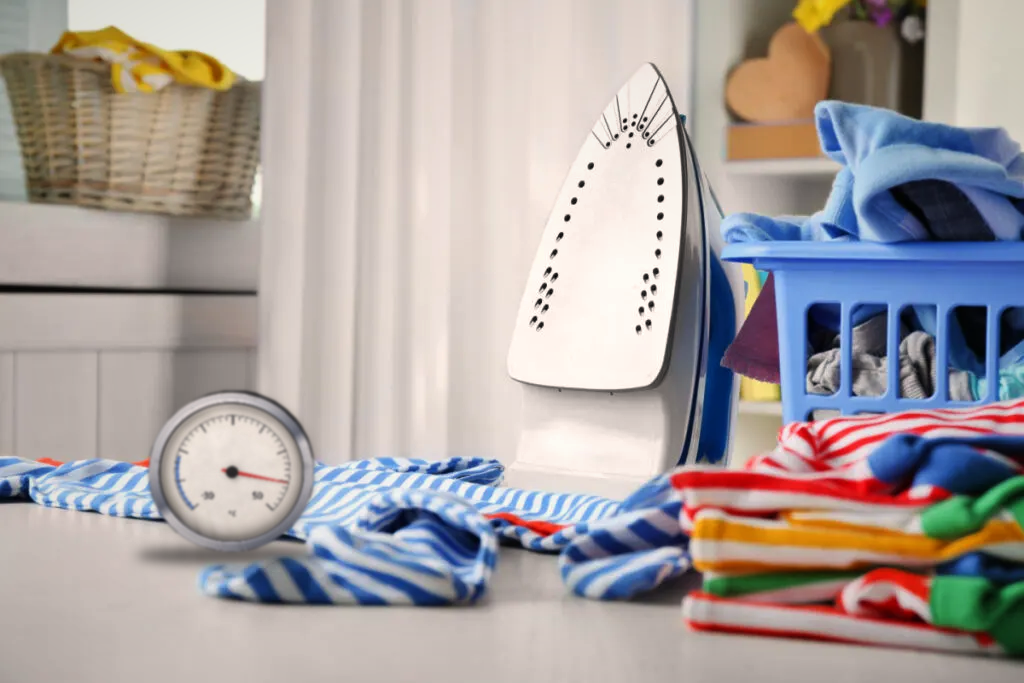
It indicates 40; °C
